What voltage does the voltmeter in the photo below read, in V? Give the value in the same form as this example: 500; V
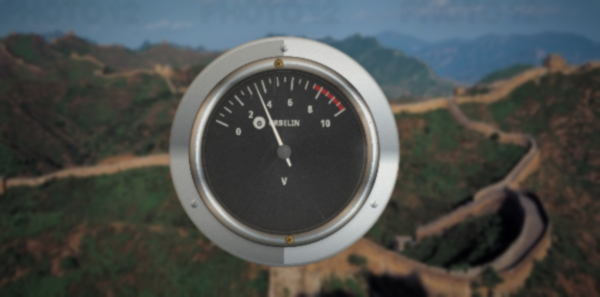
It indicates 3.5; V
